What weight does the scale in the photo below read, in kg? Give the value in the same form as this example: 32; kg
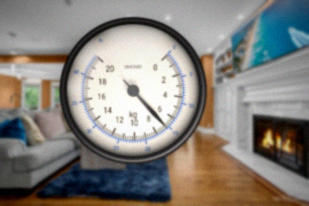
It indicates 7; kg
